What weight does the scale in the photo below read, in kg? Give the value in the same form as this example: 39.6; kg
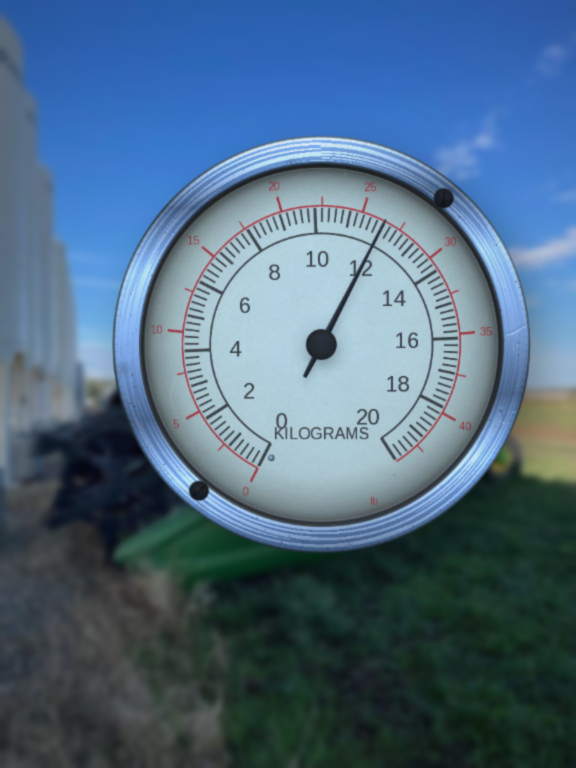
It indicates 12; kg
